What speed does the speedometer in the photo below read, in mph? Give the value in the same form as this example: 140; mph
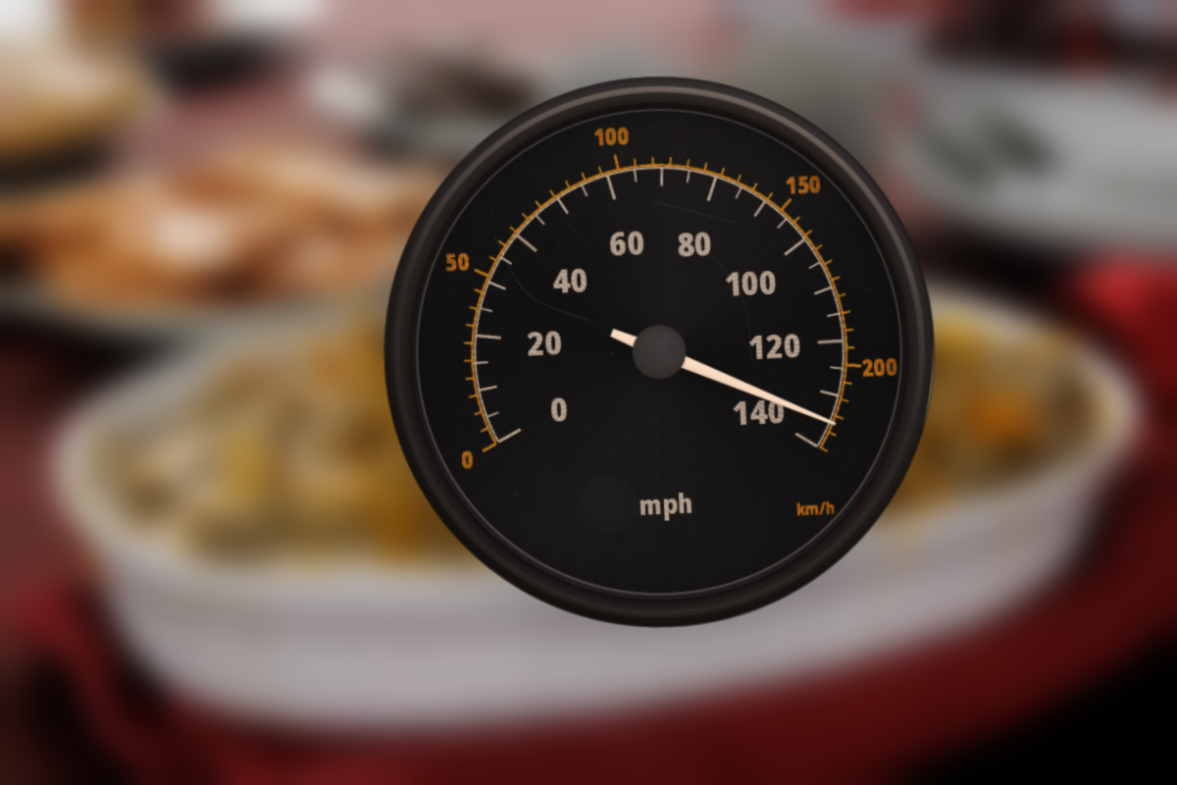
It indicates 135; mph
